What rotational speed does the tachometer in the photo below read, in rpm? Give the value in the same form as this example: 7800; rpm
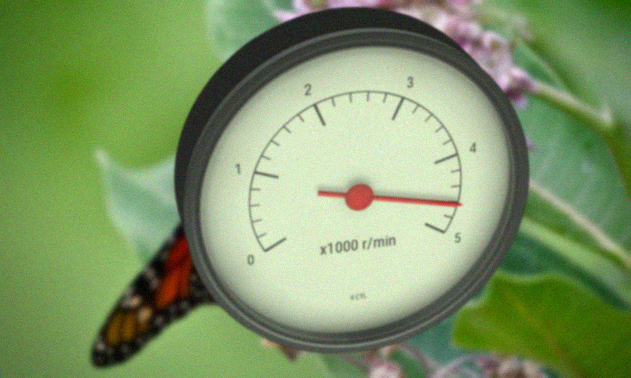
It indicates 4600; rpm
